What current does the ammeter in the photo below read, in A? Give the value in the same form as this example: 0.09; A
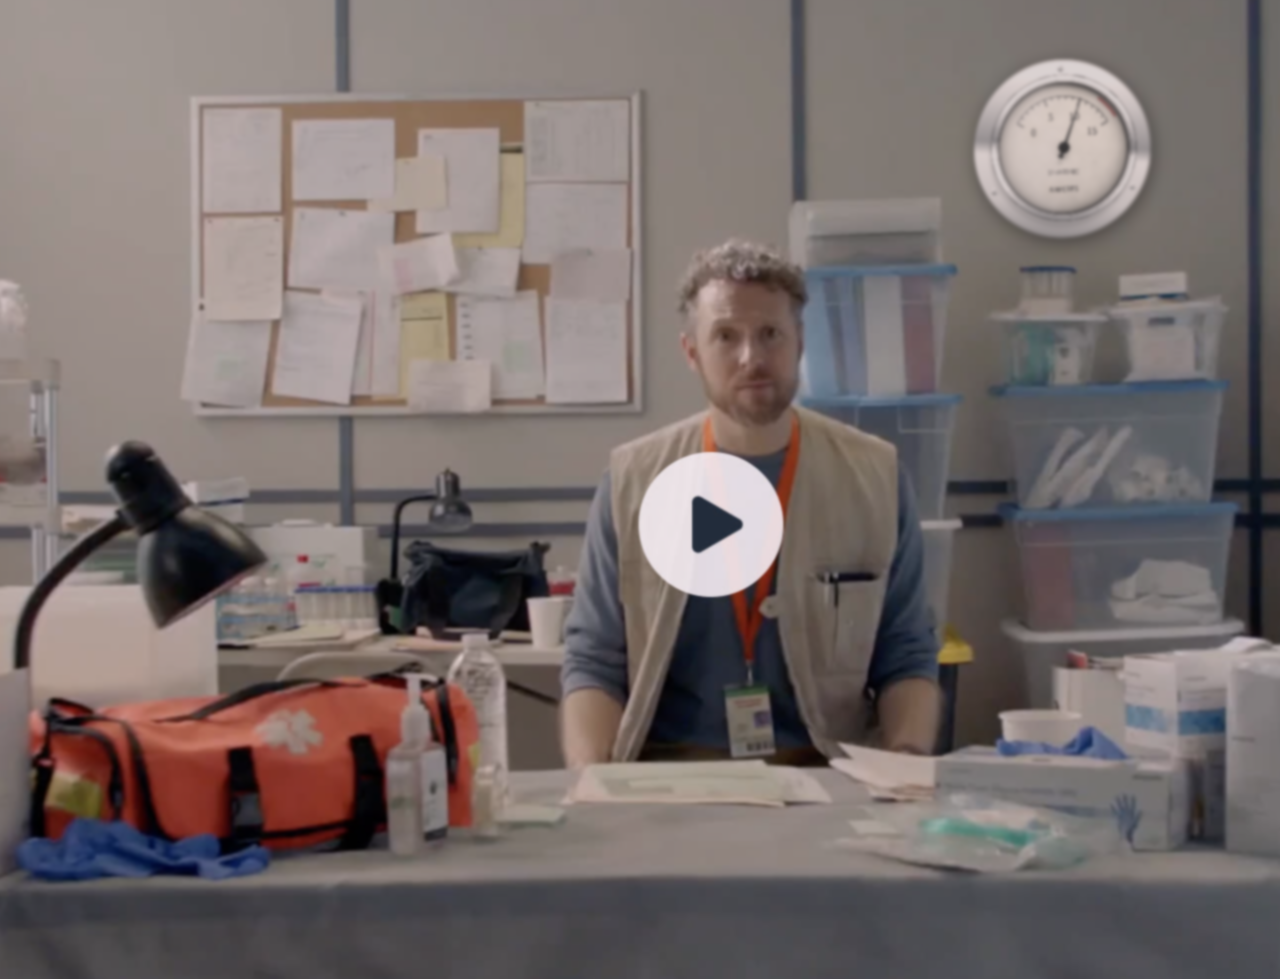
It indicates 10; A
